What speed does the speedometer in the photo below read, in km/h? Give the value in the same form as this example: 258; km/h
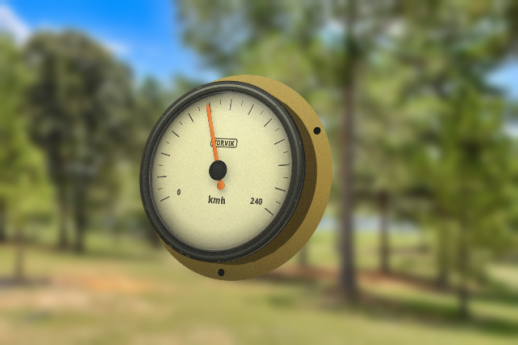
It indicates 100; km/h
